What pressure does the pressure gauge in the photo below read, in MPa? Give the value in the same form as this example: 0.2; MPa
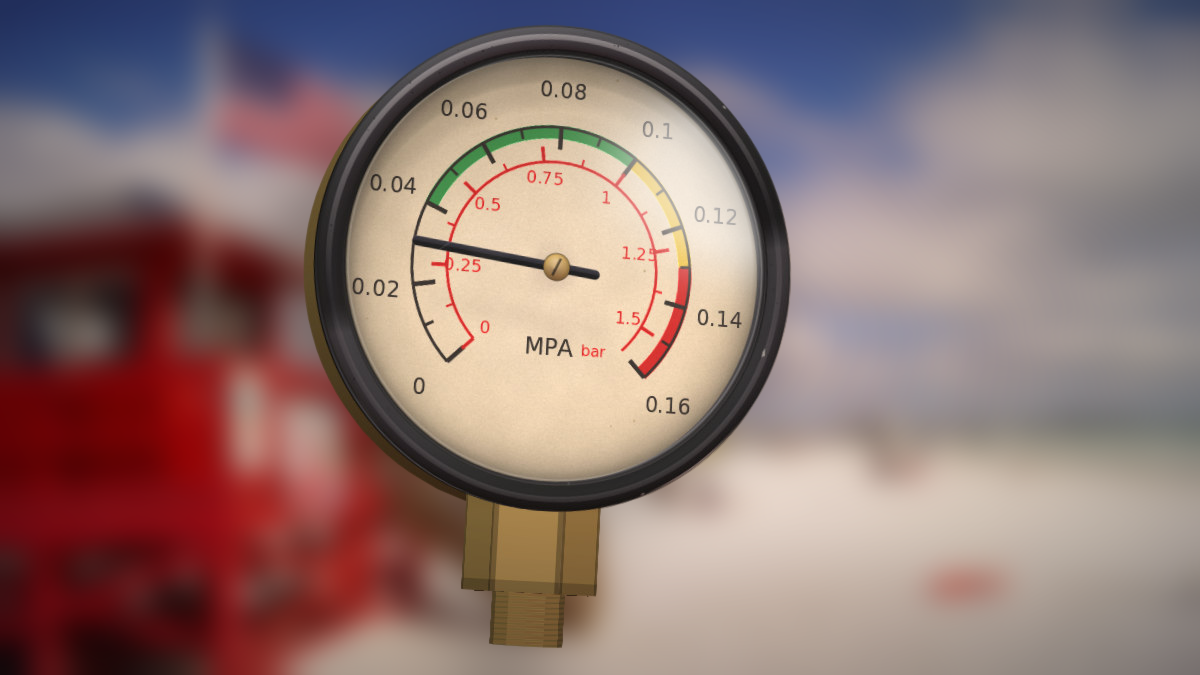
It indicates 0.03; MPa
